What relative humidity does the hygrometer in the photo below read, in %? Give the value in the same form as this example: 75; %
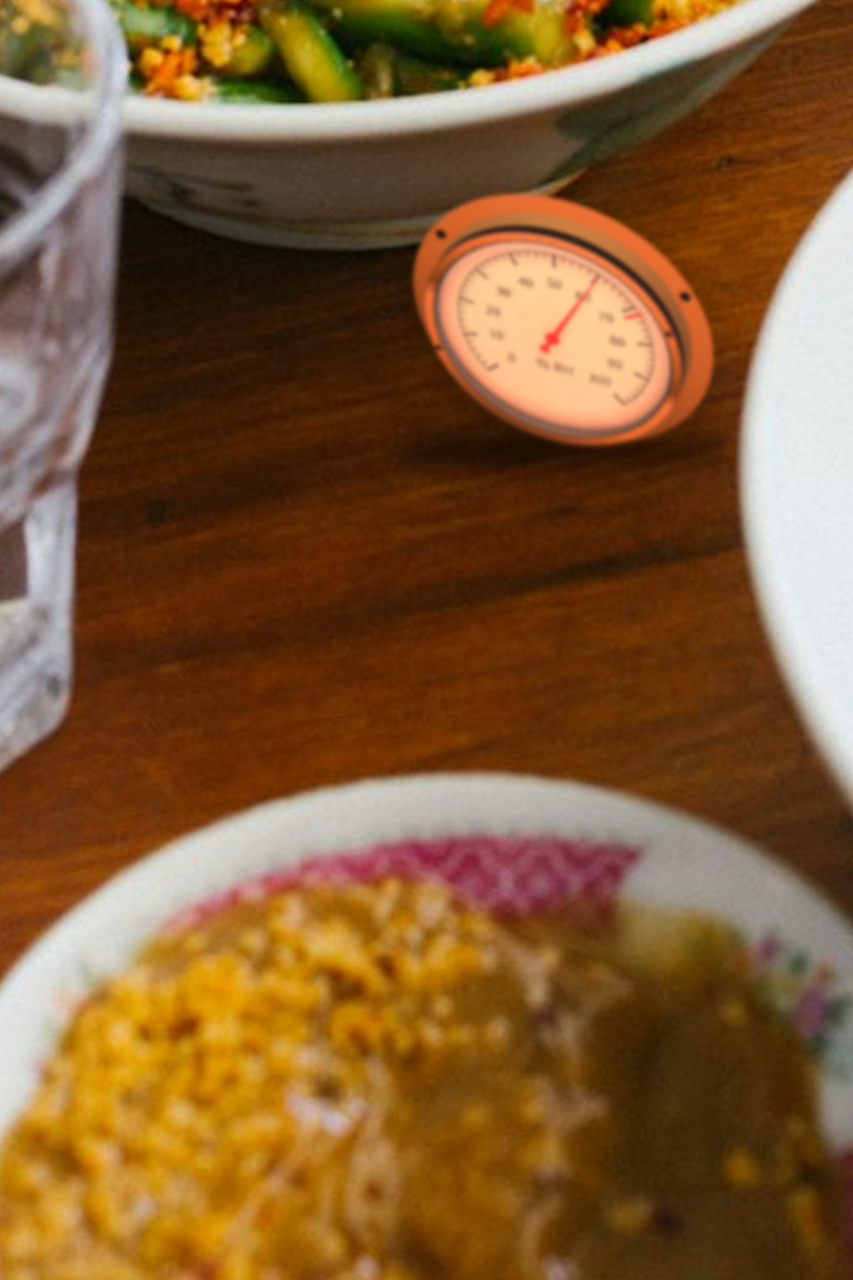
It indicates 60; %
